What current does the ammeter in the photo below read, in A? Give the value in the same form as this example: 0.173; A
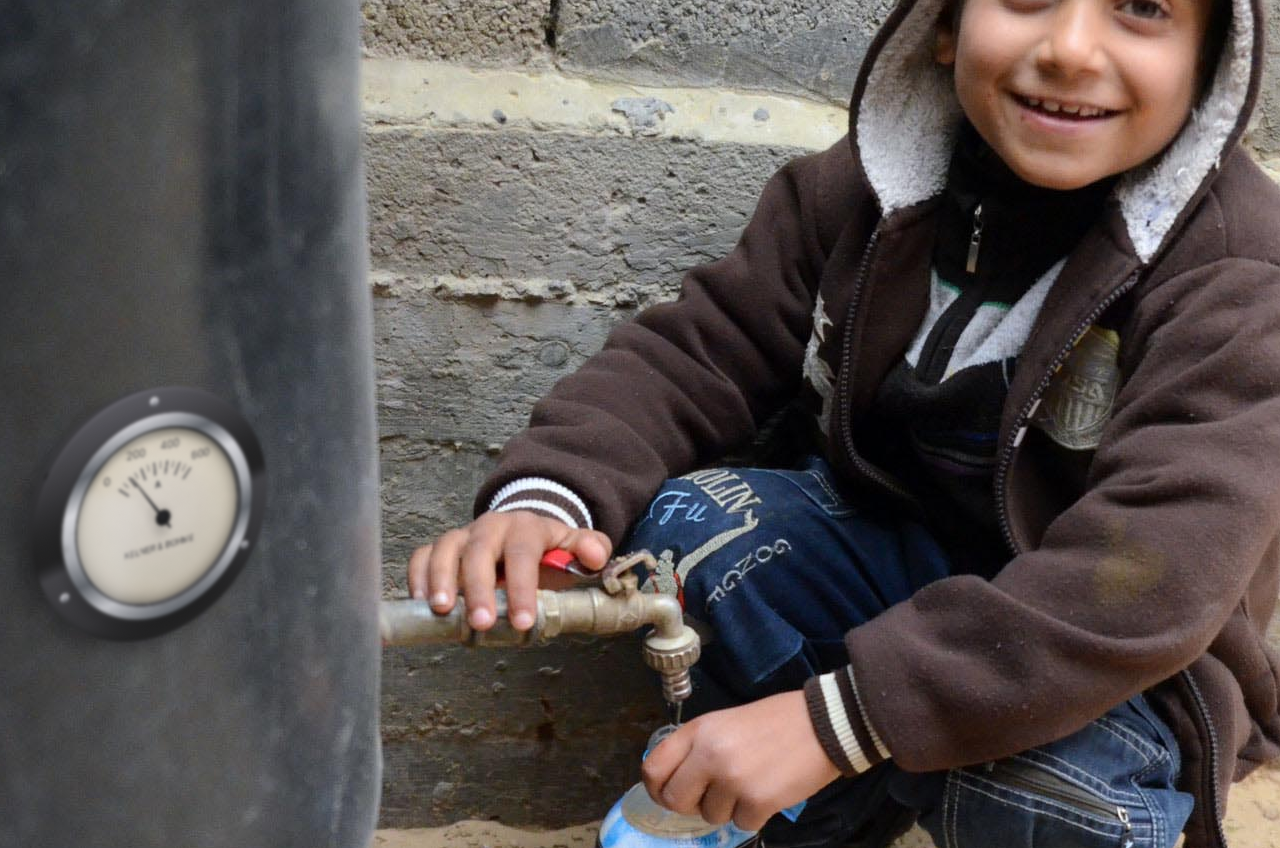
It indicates 100; A
